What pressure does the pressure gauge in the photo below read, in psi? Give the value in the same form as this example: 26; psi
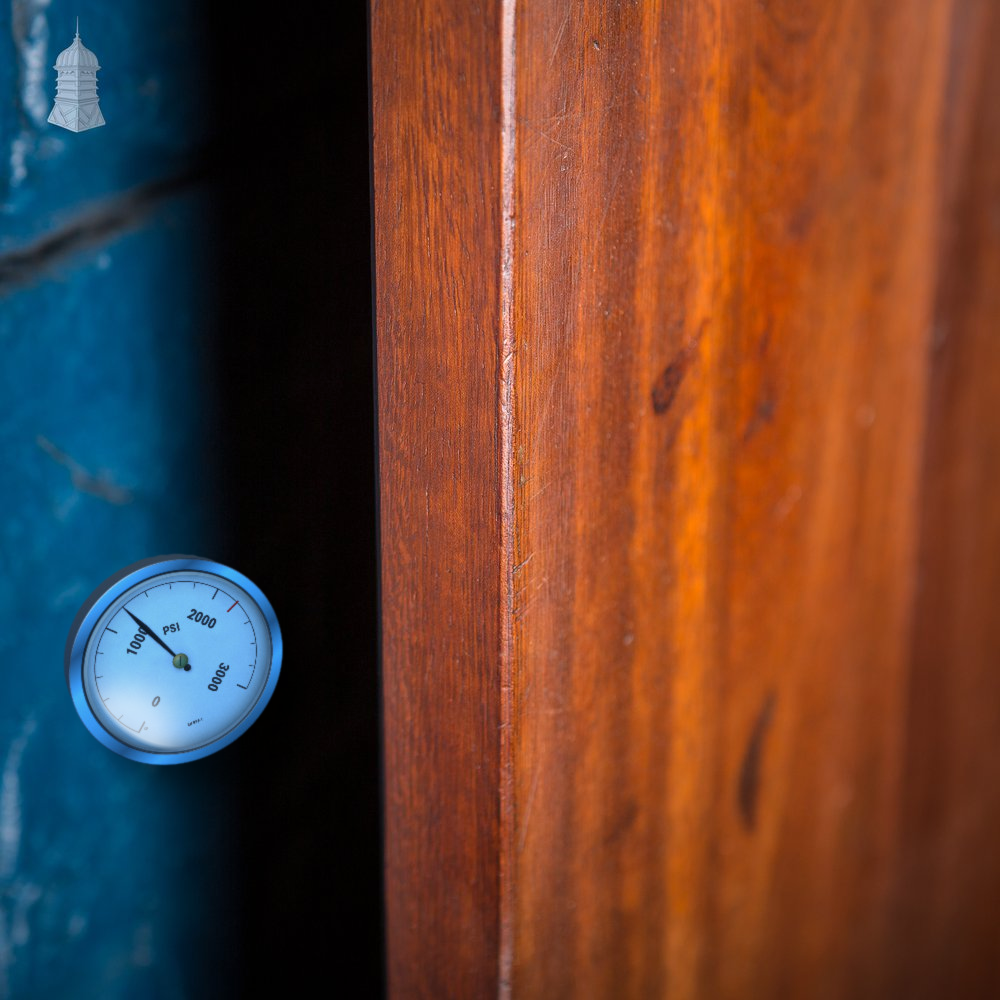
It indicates 1200; psi
